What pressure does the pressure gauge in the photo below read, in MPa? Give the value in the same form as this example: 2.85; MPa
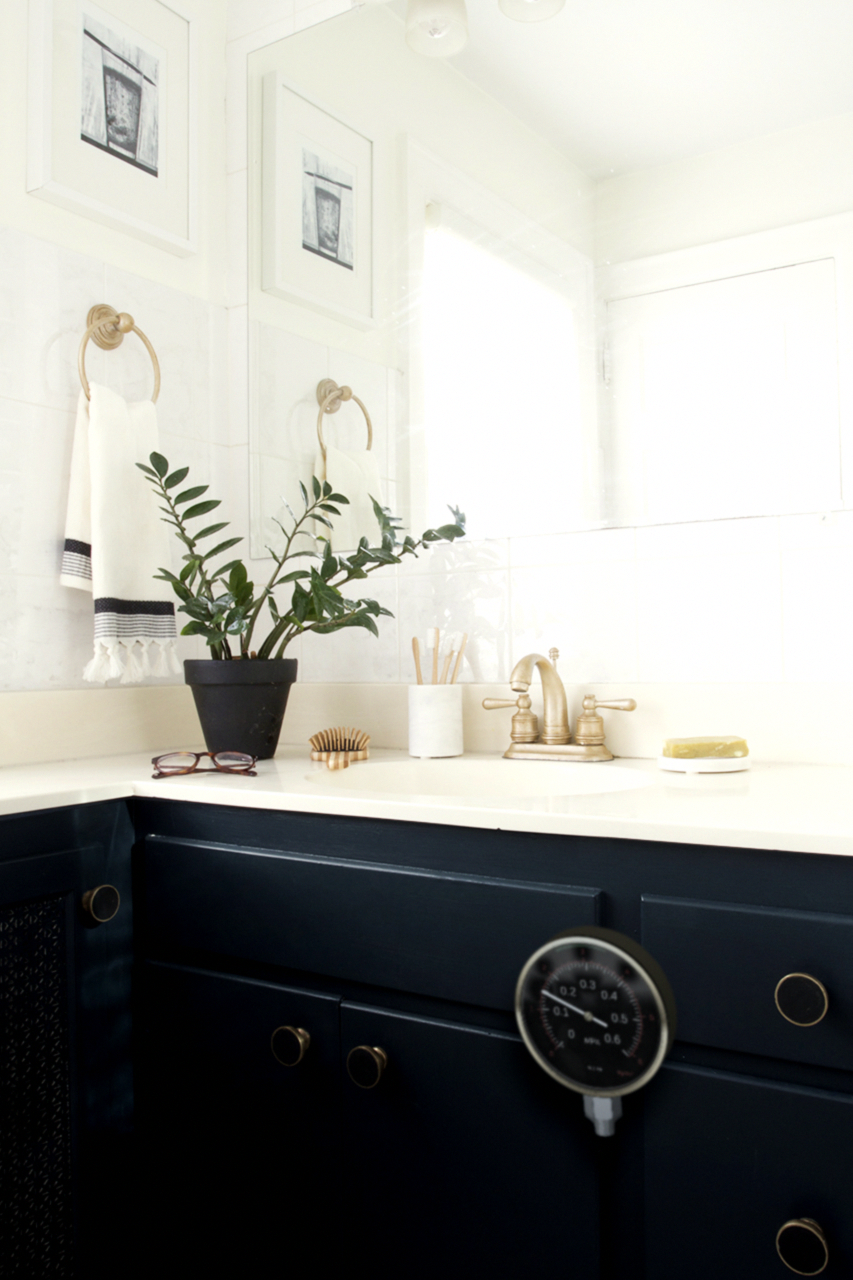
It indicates 0.15; MPa
